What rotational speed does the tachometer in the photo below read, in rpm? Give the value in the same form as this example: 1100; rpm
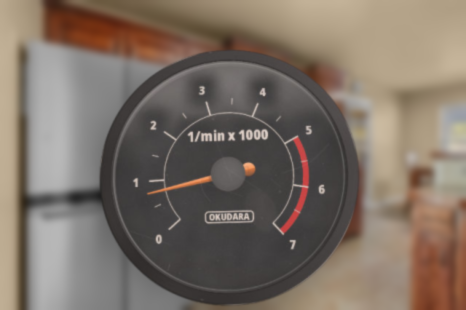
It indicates 750; rpm
